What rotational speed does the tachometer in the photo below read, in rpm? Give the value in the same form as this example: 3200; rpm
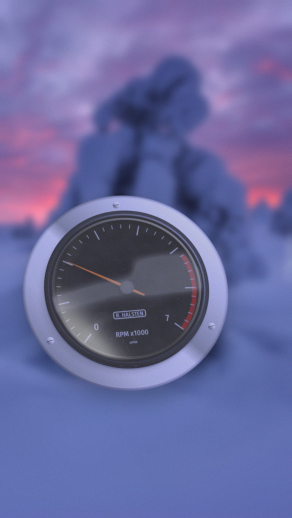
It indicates 2000; rpm
